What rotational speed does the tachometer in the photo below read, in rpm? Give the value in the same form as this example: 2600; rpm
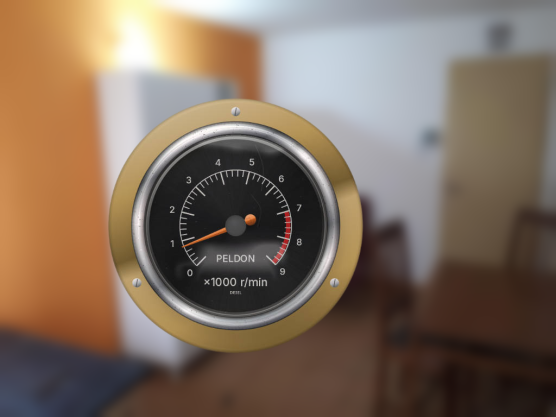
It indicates 800; rpm
